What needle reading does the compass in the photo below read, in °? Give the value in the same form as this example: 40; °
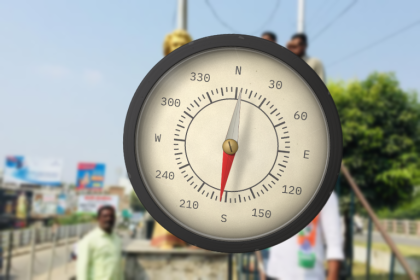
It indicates 185; °
